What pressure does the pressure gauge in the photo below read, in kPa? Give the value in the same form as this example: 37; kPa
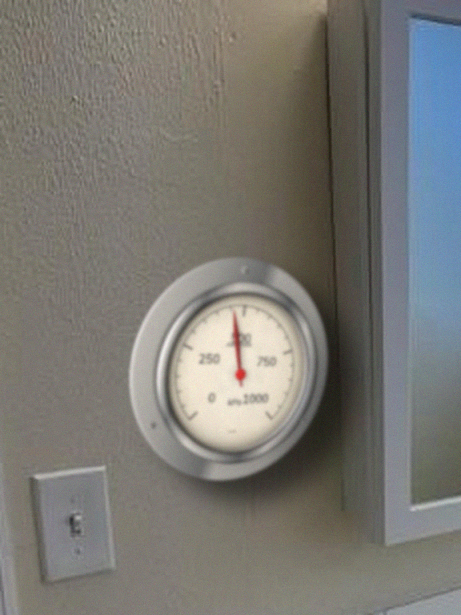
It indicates 450; kPa
